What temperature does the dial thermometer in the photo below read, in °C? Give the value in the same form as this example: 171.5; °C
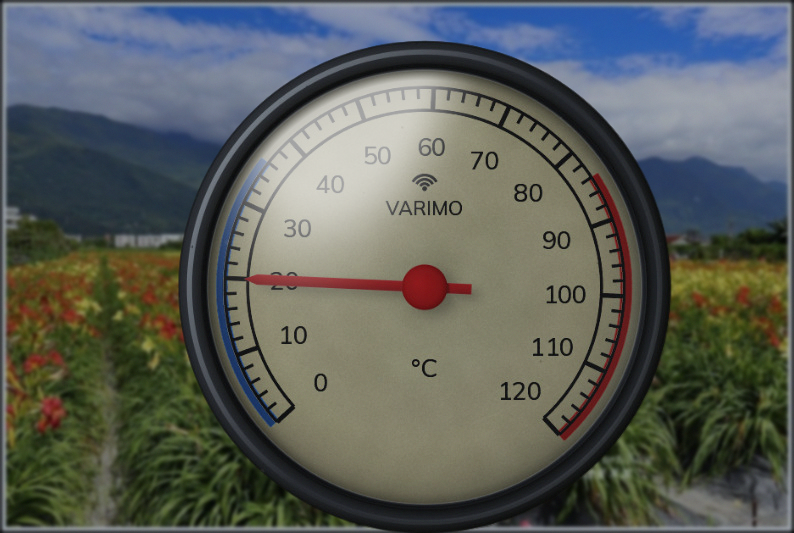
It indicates 20; °C
